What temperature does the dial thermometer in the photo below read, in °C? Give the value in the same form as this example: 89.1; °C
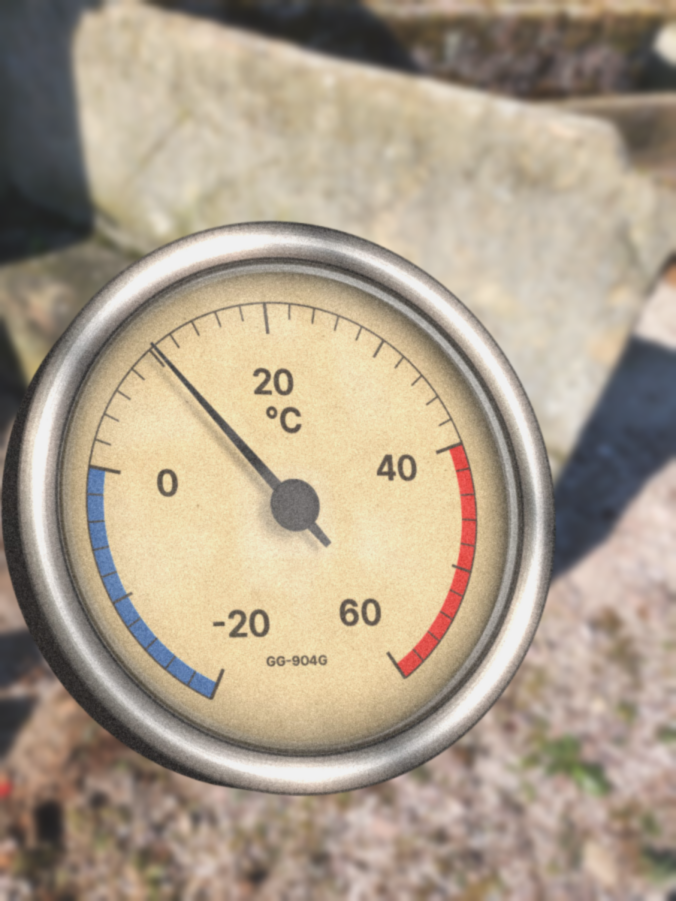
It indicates 10; °C
